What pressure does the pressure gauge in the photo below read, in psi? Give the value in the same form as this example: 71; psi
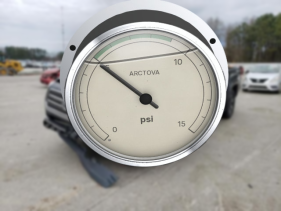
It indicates 5; psi
